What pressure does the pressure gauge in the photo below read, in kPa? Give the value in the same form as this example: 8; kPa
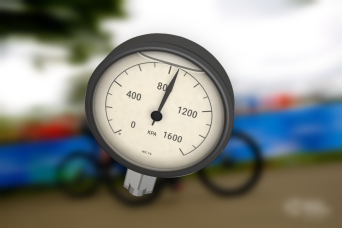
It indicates 850; kPa
